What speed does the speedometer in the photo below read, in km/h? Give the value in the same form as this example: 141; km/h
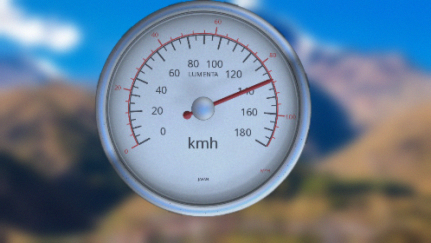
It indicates 140; km/h
